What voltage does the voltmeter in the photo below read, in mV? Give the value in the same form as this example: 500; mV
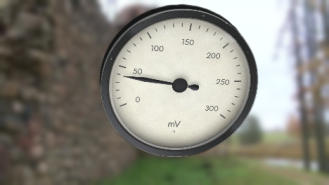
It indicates 40; mV
